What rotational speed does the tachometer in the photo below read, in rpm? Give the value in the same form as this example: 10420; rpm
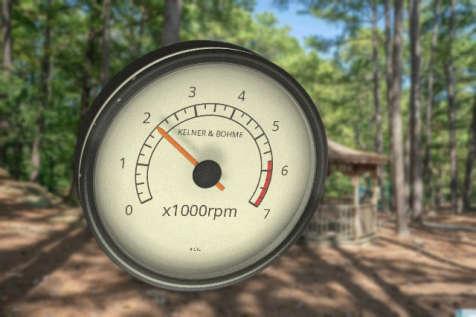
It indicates 2000; rpm
